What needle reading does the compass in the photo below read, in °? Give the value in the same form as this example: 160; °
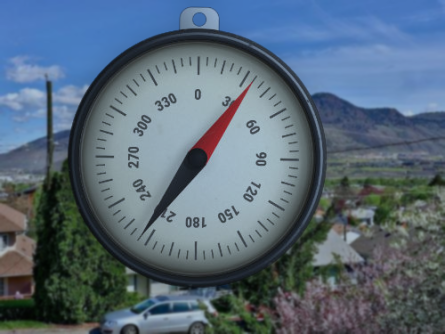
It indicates 35; °
